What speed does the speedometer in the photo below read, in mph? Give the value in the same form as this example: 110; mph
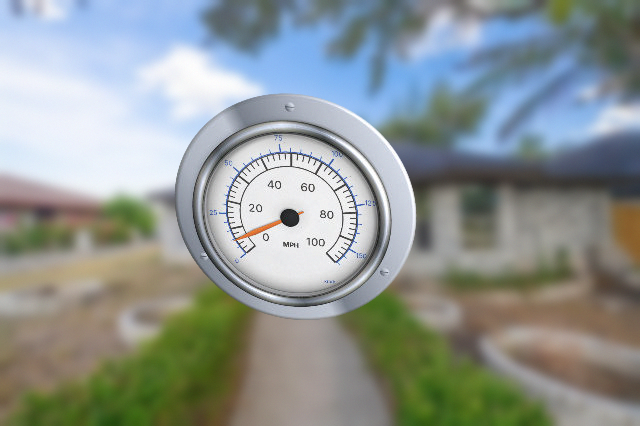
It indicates 6; mph
